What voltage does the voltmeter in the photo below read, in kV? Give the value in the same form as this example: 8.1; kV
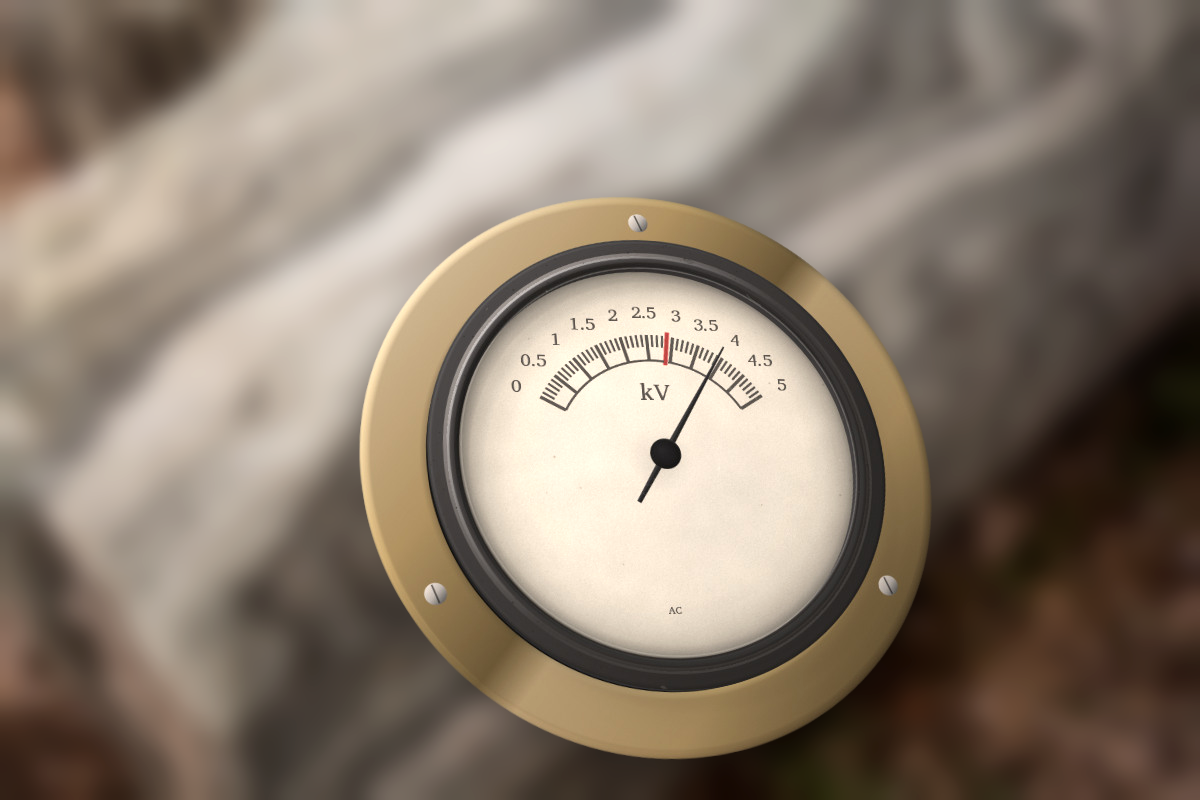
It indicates 3.9; kV
